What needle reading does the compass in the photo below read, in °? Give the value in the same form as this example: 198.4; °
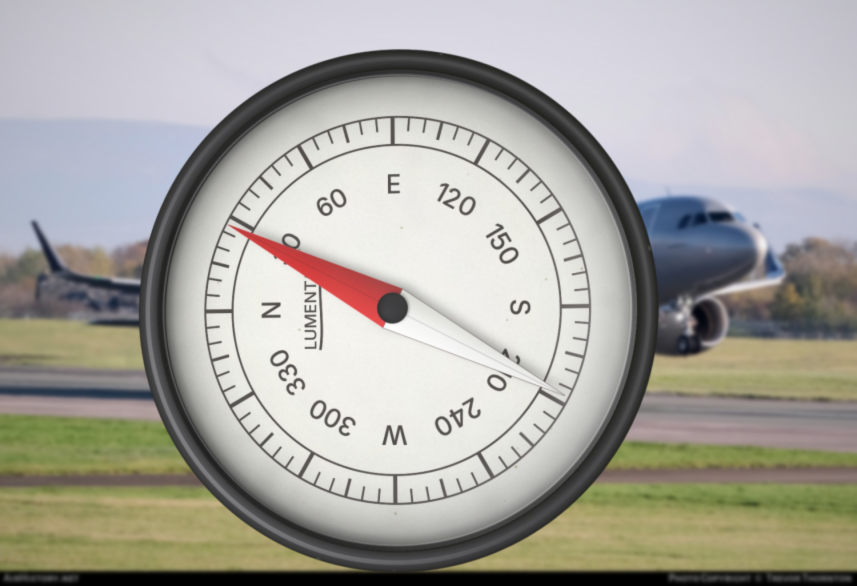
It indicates 27.5; °
